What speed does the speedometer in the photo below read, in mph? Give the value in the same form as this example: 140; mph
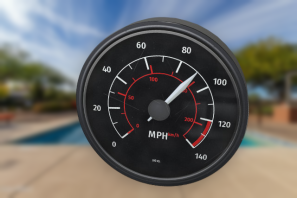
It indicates 90; mph
